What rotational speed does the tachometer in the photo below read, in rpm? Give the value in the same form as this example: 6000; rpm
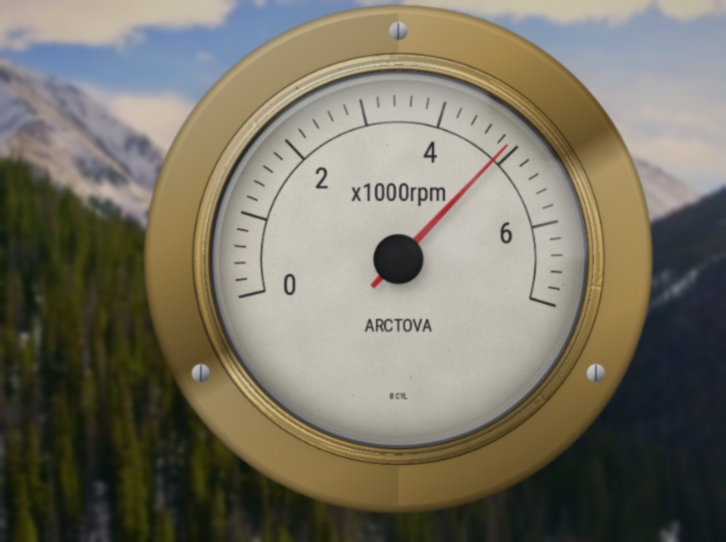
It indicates 4900; rpm
